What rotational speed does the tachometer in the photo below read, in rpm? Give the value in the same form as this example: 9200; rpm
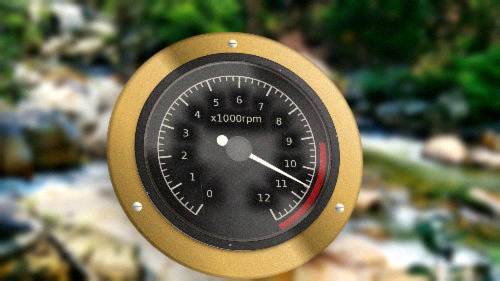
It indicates 10600; rpm
